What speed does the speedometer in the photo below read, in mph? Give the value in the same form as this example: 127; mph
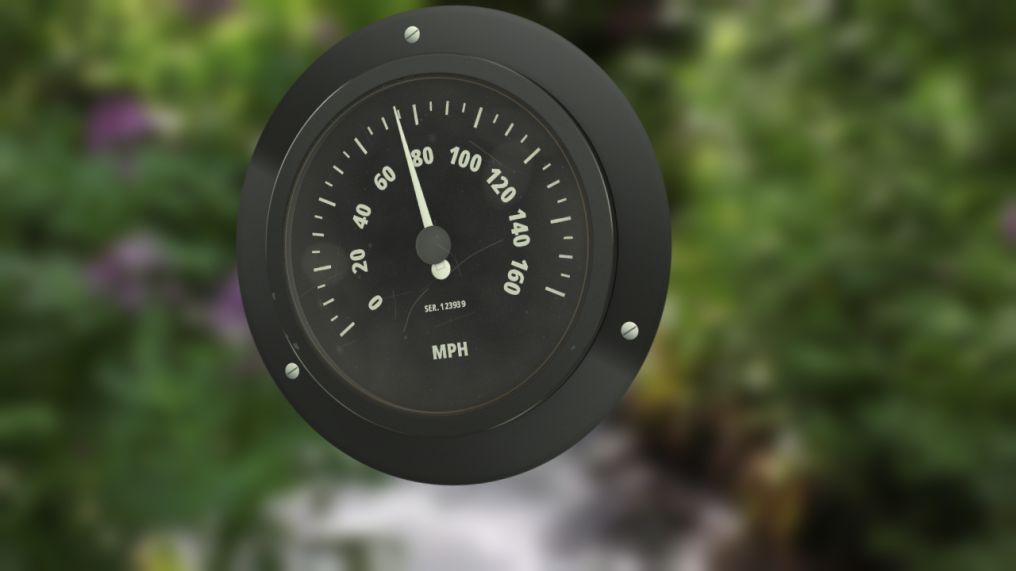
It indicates 75; mph
